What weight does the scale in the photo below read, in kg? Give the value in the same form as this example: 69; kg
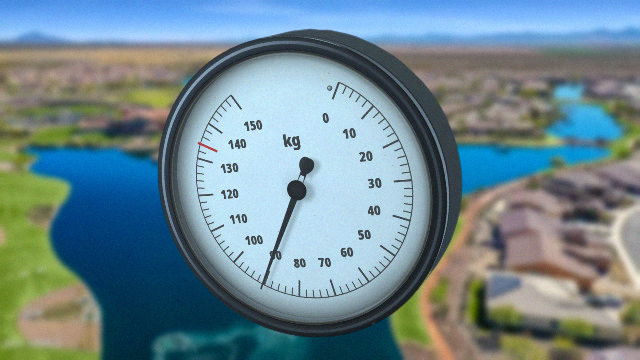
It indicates 90; kg
